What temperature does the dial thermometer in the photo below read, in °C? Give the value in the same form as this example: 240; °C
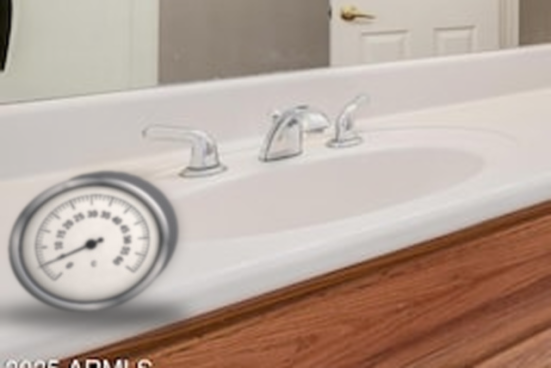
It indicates 5; °C
